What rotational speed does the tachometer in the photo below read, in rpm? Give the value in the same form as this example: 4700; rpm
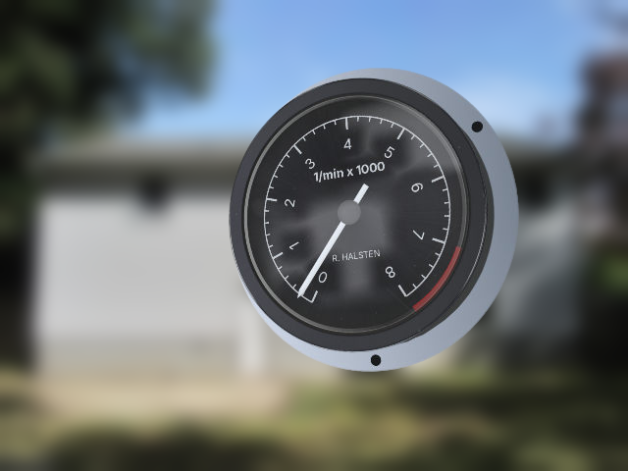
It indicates 200; rpm
